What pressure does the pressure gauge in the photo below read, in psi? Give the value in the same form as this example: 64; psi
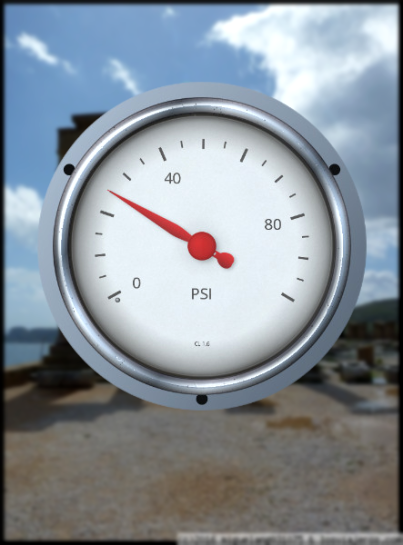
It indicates 25; psi
